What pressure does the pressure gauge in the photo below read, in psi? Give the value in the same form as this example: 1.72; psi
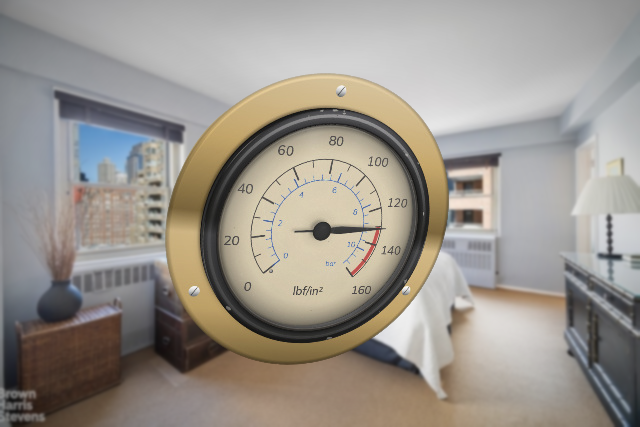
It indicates 130; psi
